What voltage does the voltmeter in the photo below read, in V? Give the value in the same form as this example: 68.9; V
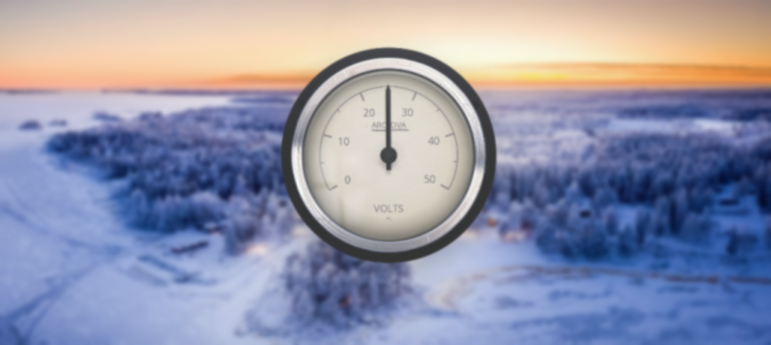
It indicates 25; V
